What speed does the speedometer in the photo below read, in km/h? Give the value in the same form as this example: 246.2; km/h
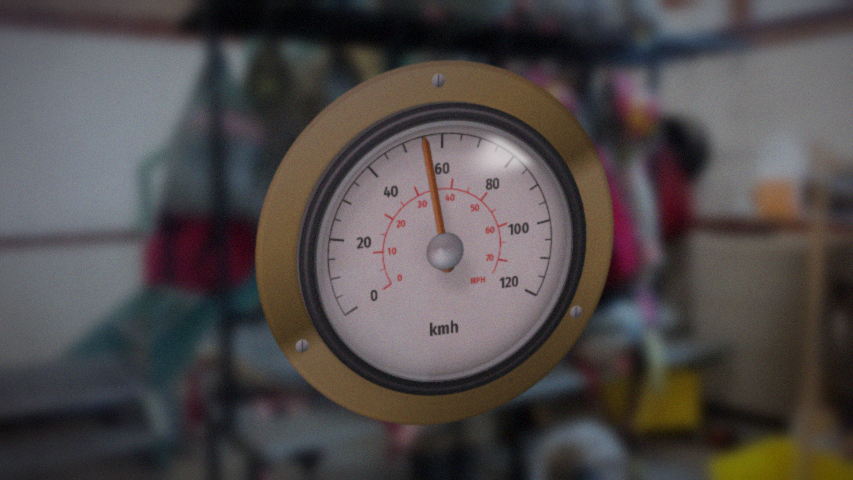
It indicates 55; km/h
